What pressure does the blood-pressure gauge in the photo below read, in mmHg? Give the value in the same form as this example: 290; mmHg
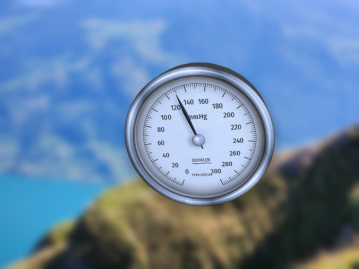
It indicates 130; mmHg
